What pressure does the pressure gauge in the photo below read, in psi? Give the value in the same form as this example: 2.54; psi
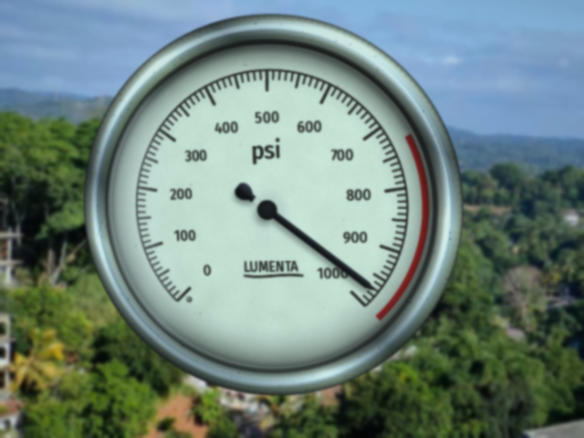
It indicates 970; psi
